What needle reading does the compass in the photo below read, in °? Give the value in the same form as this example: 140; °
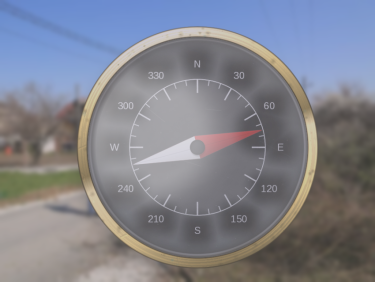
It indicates 75; °
